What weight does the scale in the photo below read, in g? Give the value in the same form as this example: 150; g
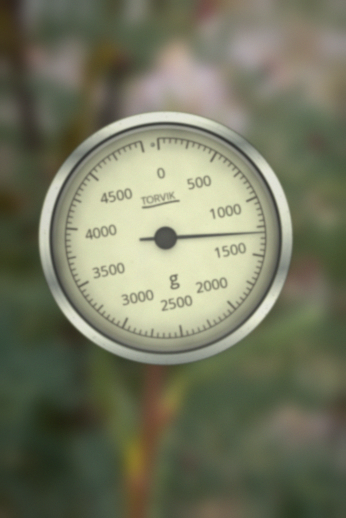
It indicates 1300; g
